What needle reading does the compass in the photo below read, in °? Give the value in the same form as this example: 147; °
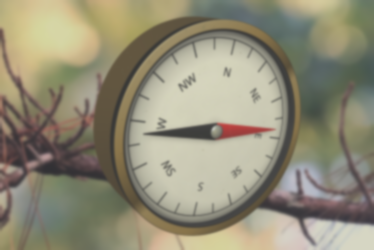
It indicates 82.5; °
